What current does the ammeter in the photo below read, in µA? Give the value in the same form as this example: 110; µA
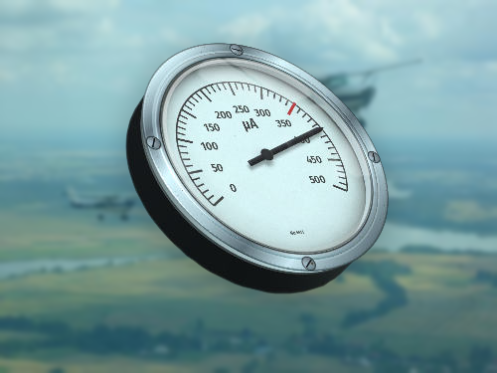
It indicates 400; µA
